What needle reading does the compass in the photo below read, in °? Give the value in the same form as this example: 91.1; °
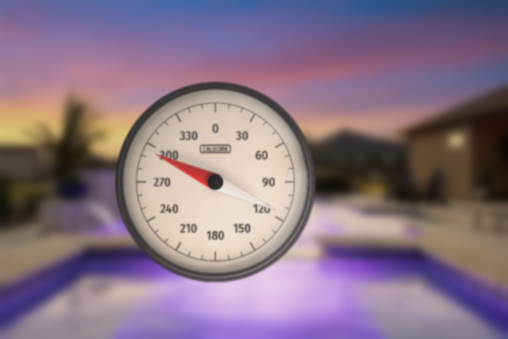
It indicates 295; °
